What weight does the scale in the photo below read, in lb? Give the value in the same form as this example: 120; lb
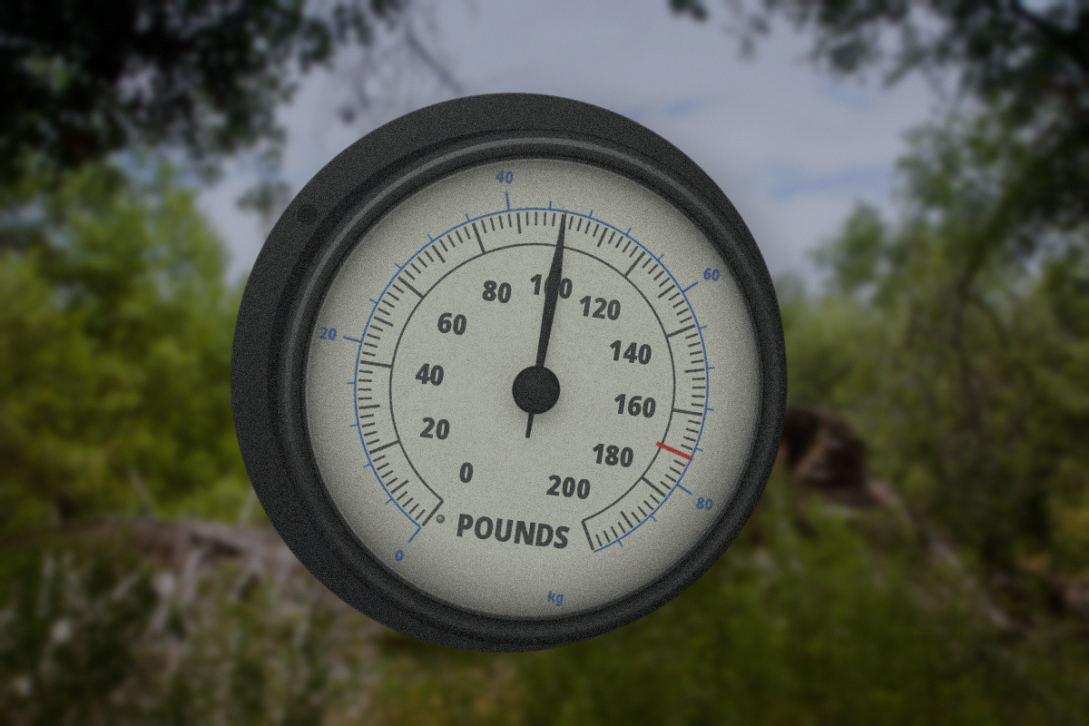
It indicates 100; lb
